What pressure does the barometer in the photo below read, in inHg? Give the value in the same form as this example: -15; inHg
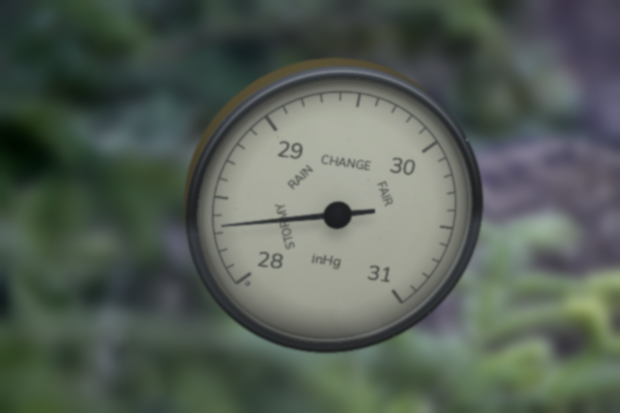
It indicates 28.35; inHg
